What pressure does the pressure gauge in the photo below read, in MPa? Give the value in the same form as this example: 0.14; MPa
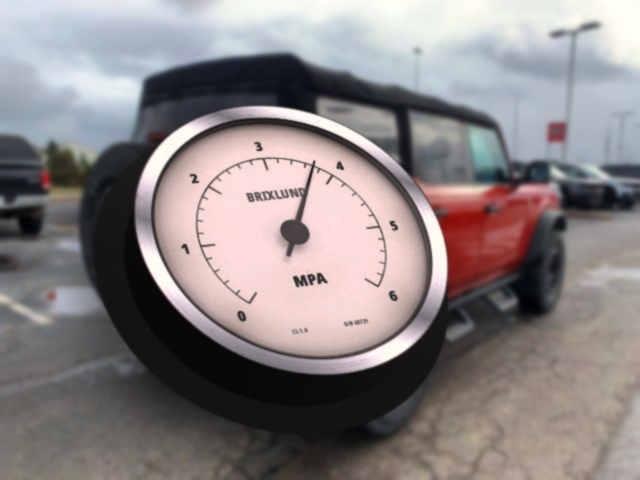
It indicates 3.7; MPa
